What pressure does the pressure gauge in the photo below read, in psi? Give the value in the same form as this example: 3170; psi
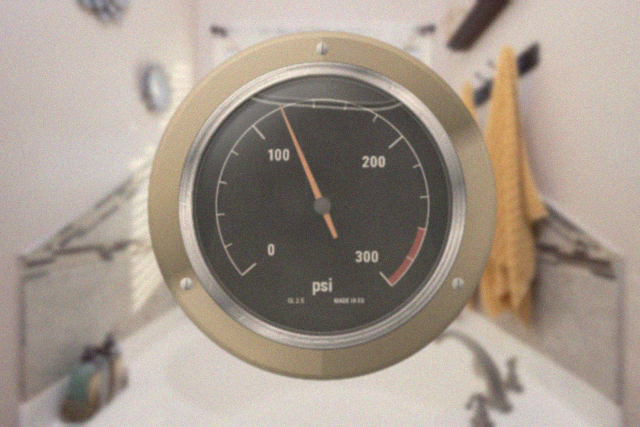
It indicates 120; psi
